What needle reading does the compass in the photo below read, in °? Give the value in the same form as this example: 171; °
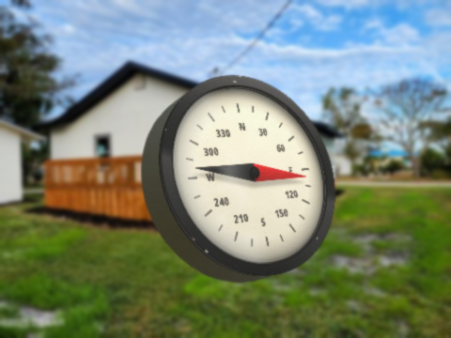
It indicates 97.5; °
